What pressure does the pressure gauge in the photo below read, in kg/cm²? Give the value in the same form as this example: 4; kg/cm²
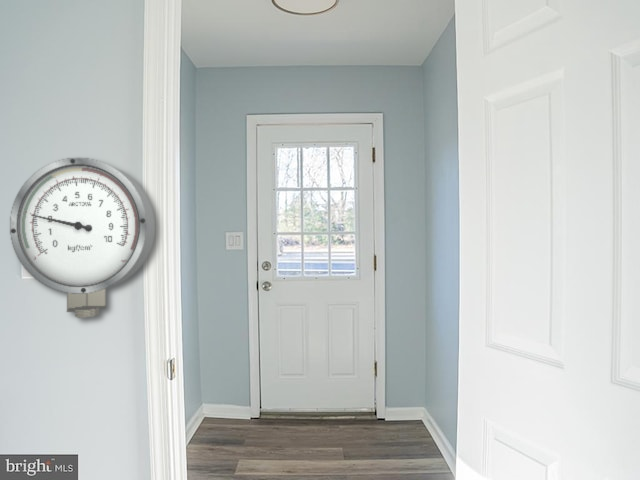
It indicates 2; kg/cm²
